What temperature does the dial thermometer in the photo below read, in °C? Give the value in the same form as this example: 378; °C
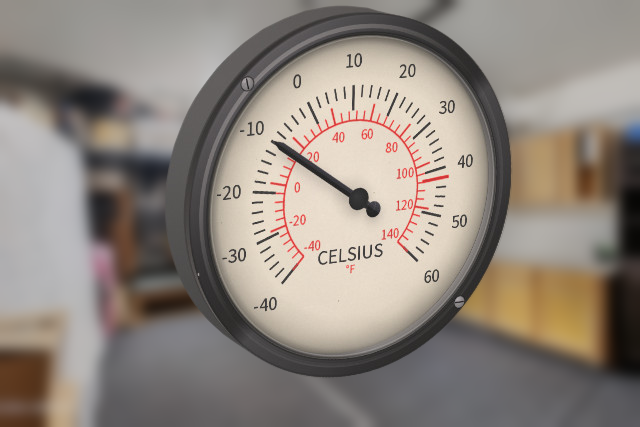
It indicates -10; °C
